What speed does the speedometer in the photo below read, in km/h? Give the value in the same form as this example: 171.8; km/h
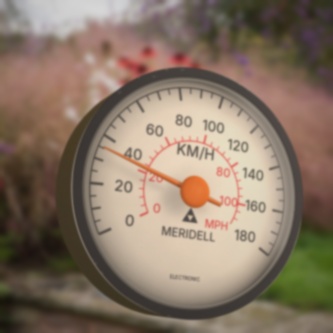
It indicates 35; km/h
